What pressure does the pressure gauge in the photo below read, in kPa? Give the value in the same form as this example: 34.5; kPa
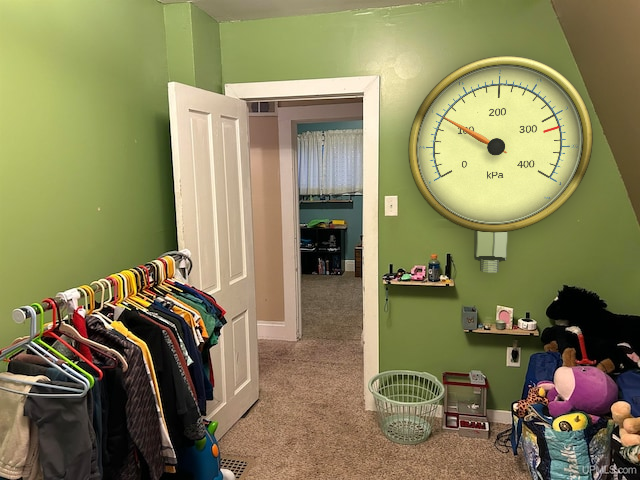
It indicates 100; kPa
